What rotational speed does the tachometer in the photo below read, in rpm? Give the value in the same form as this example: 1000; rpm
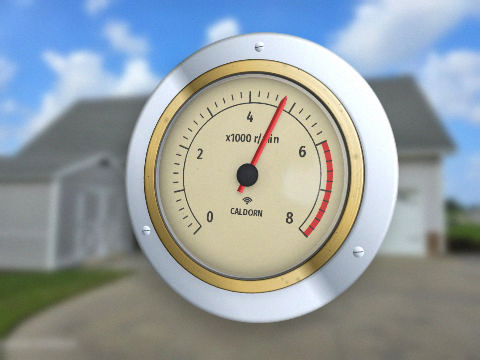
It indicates 4800; rpm
